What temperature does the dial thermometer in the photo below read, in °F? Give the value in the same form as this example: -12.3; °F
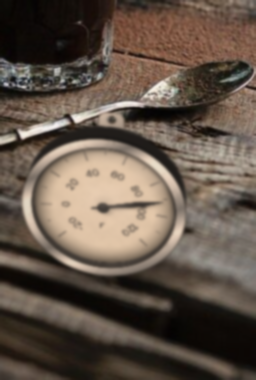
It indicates 90; °F
